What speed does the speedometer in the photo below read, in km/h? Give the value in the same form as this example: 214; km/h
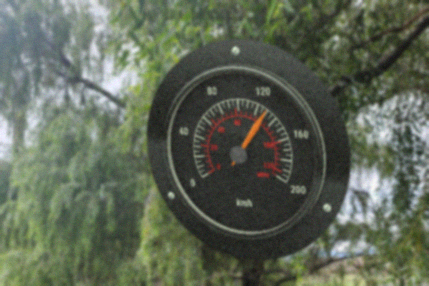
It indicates 130; km/h
